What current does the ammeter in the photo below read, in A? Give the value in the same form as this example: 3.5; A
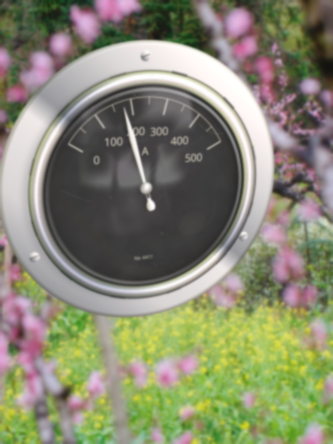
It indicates 175; A
